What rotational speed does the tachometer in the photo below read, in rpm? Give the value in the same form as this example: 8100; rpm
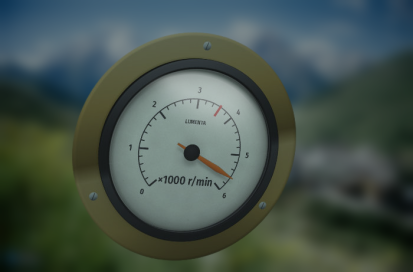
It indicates 5600; rpm
